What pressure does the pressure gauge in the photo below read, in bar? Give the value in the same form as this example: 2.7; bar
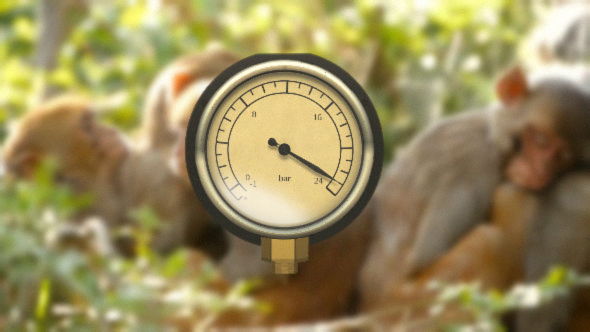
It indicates 23; bar
